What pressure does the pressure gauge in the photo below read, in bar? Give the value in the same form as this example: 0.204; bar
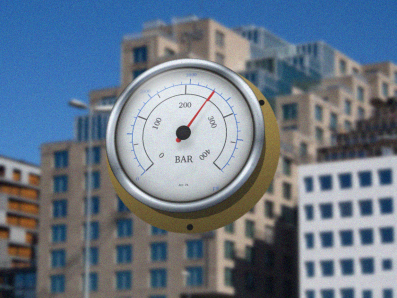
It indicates 250; bar
